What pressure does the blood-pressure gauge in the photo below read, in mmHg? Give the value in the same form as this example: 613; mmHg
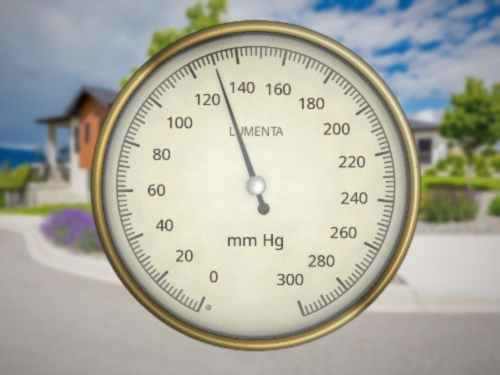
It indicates 130; mmHg
